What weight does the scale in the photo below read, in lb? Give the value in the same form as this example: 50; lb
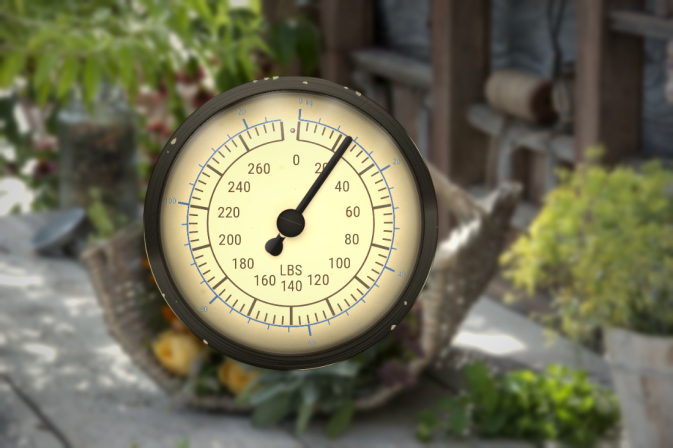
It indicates 24; lb
